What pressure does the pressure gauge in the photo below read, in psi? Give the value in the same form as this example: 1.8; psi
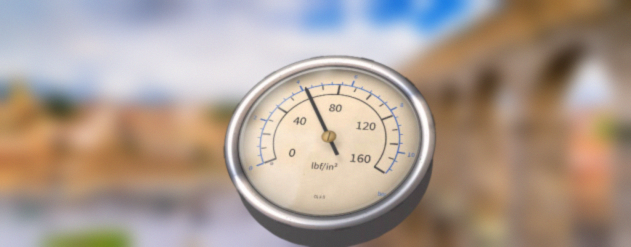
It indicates 60; psi
